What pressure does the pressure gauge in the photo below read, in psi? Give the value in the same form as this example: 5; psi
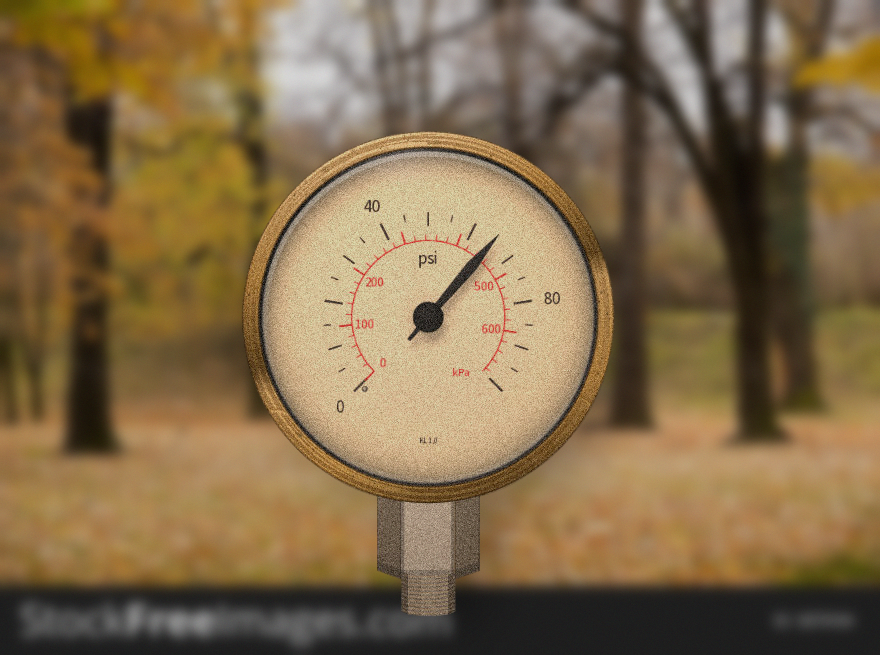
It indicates 65; psi
